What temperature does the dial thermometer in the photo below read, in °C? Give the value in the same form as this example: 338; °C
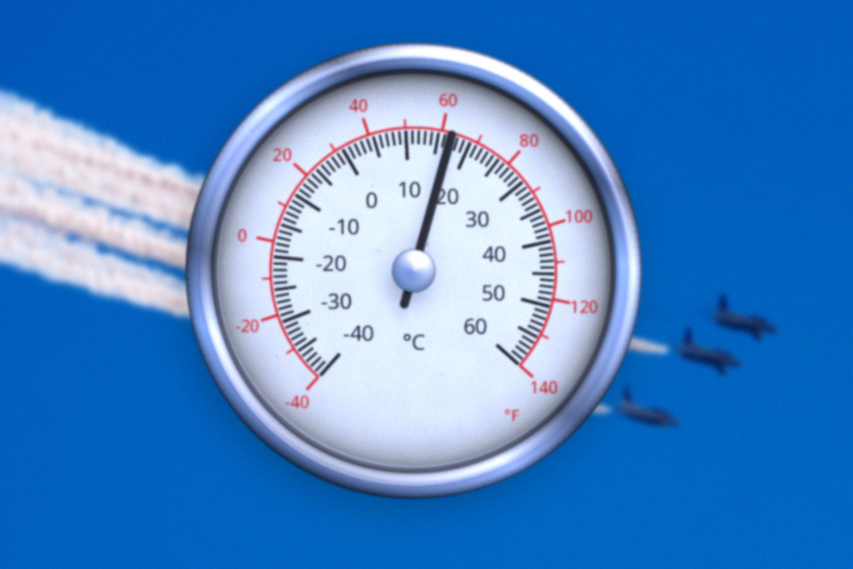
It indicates 17; °C
